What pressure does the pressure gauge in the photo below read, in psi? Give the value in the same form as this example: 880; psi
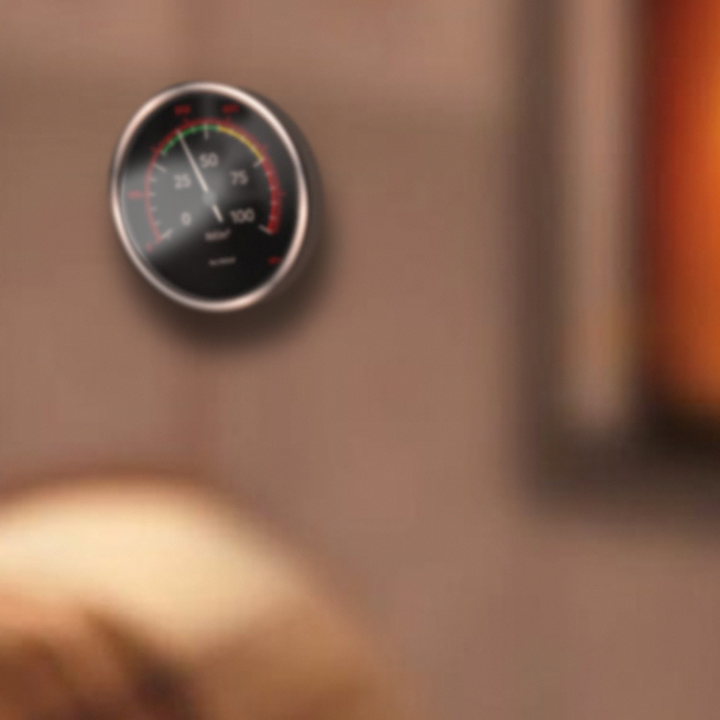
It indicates 40; psi
